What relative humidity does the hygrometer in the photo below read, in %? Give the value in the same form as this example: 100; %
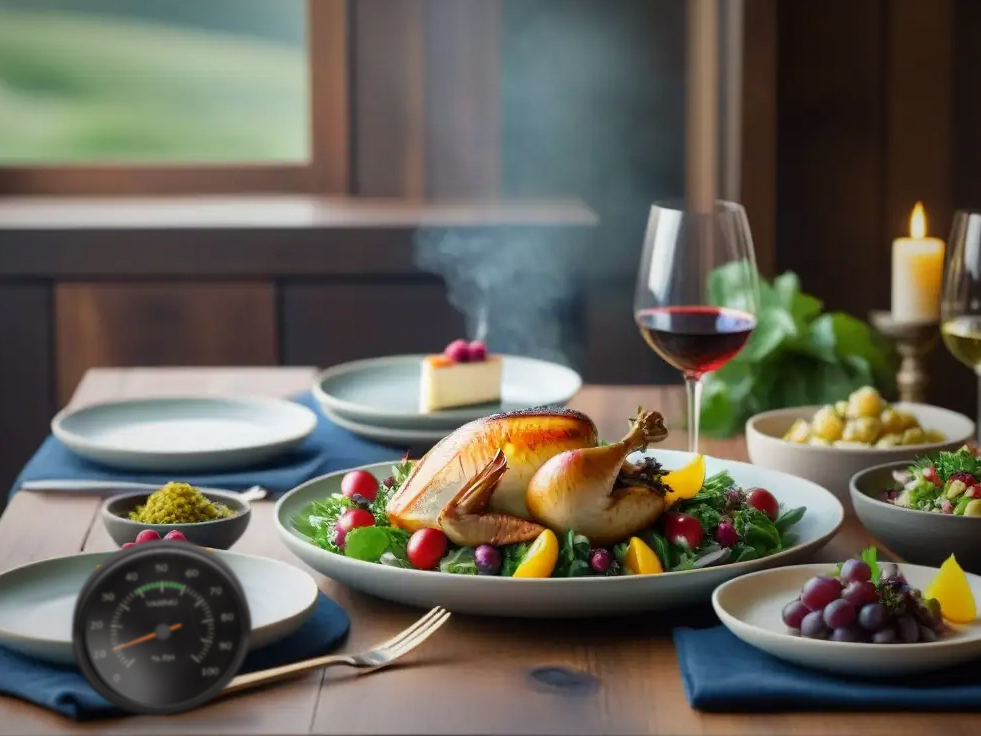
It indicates 10; %
